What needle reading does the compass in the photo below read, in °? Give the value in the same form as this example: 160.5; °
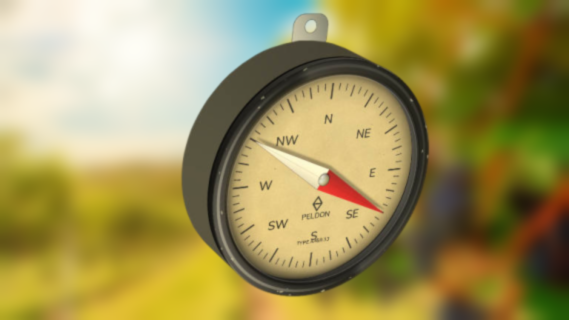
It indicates 120; °
